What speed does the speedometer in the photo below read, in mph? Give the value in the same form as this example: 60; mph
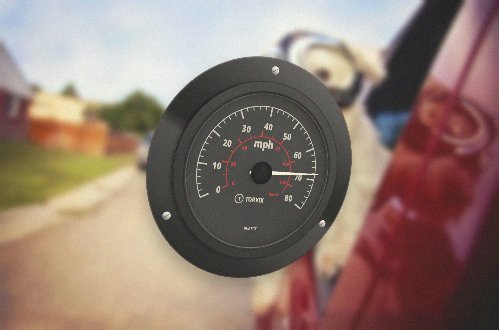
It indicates 68; mph
